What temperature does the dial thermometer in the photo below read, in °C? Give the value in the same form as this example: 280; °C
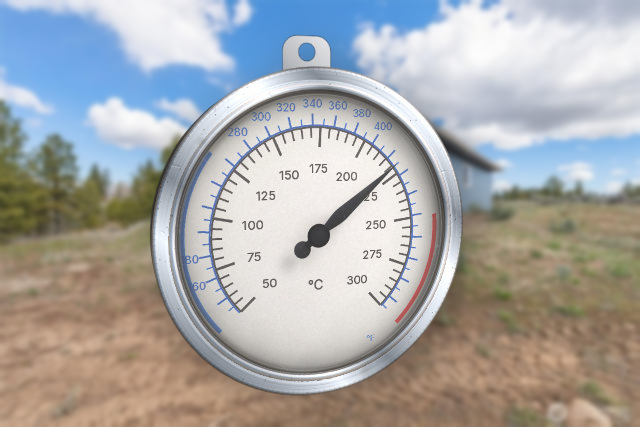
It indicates 220; °C
